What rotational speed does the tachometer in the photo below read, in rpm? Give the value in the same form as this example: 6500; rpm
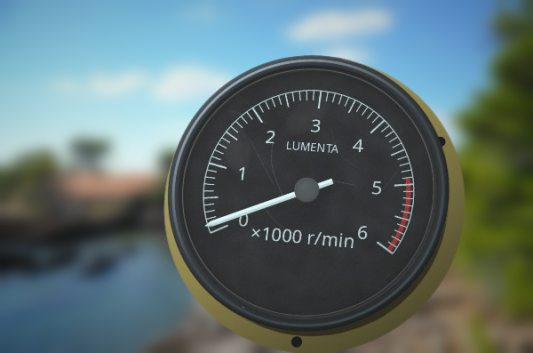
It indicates 100; rpm
